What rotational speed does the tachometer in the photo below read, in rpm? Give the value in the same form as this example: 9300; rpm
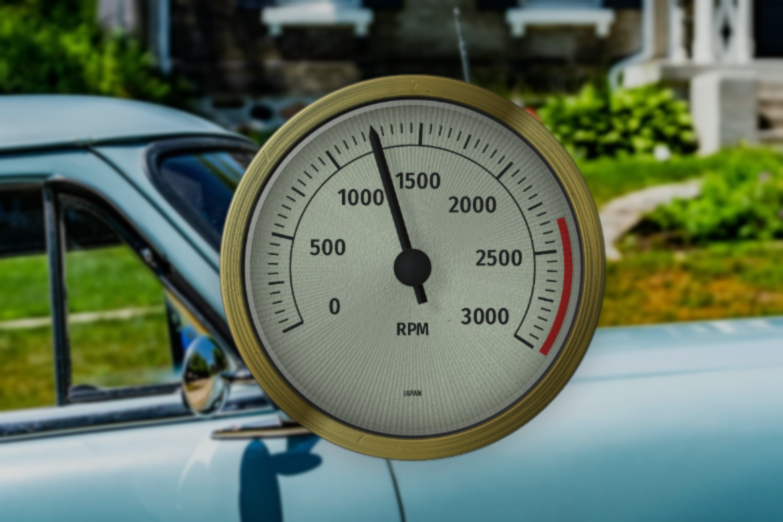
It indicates 1250; rpm
